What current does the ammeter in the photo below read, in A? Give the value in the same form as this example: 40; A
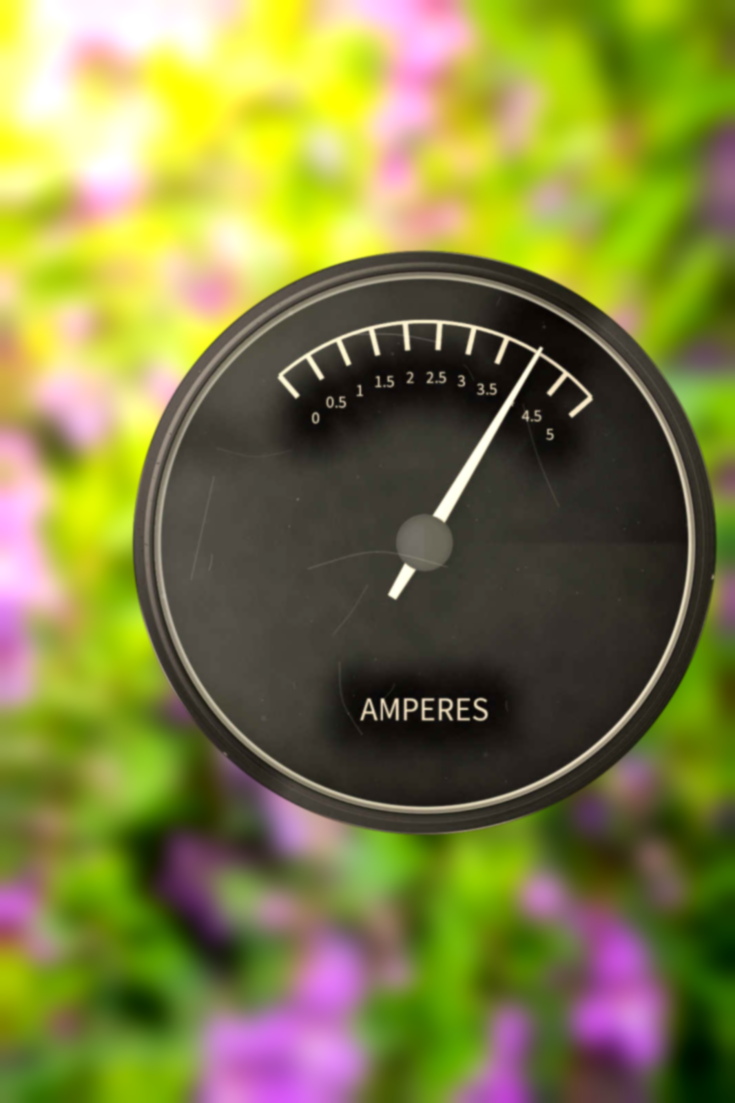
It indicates 4; A
